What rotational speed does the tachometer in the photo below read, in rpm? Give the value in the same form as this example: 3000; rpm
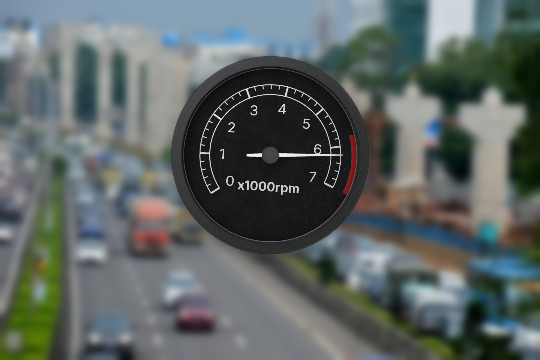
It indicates 6200; rpm
